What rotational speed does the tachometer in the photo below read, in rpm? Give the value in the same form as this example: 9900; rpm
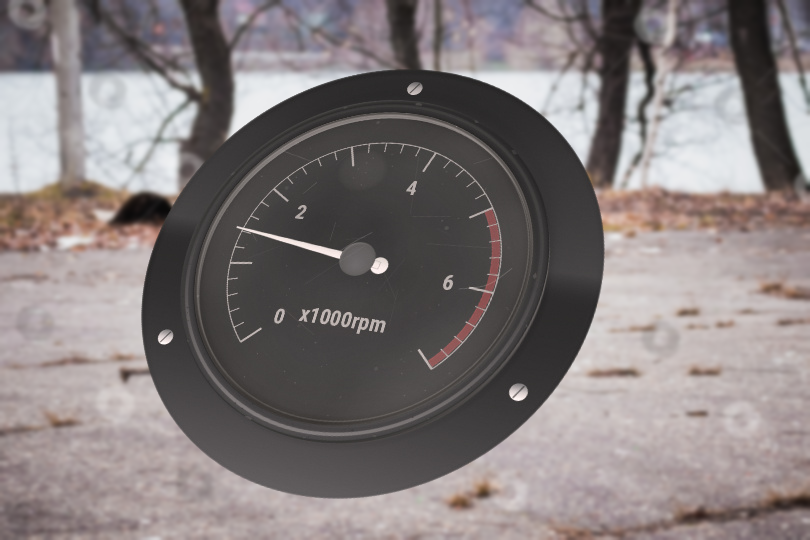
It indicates 1400; rpm
